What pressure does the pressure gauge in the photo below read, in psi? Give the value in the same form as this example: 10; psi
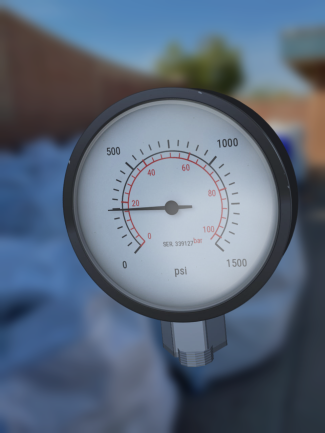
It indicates 250; psi
